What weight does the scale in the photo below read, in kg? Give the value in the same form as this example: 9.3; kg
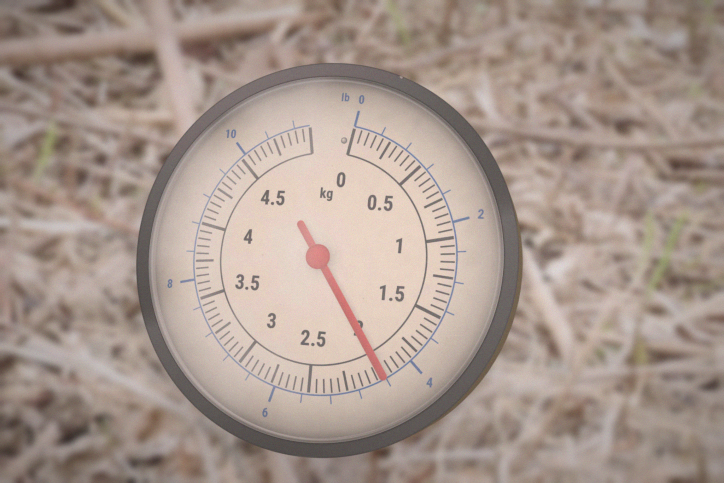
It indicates 2; kg
